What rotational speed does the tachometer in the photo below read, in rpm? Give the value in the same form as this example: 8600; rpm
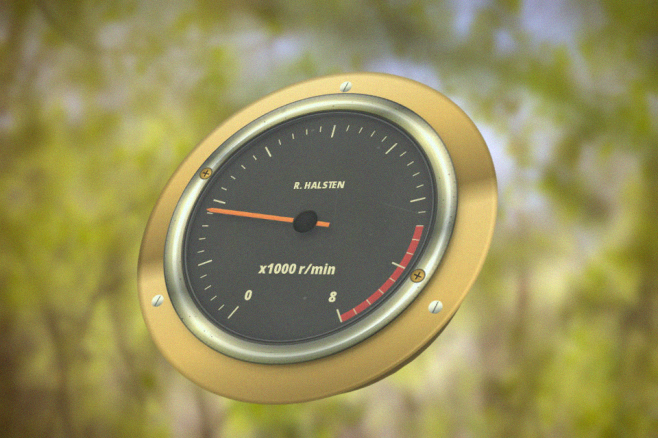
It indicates 1800; rpm
